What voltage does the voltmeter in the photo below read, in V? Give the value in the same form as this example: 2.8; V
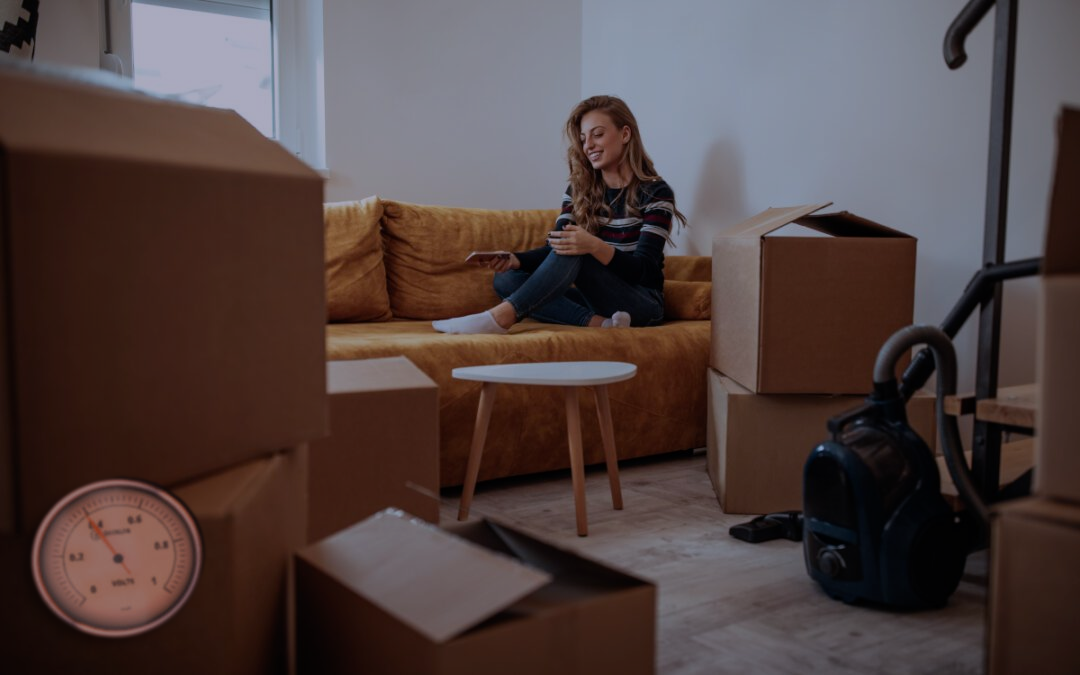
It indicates 0.4; V
